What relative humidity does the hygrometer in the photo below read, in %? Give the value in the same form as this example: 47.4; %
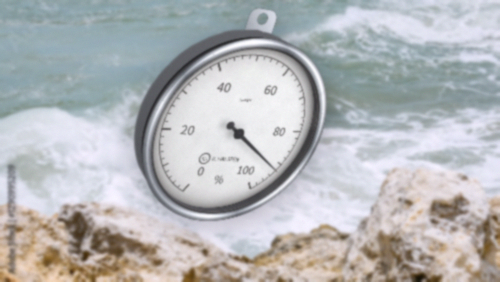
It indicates 92; %
